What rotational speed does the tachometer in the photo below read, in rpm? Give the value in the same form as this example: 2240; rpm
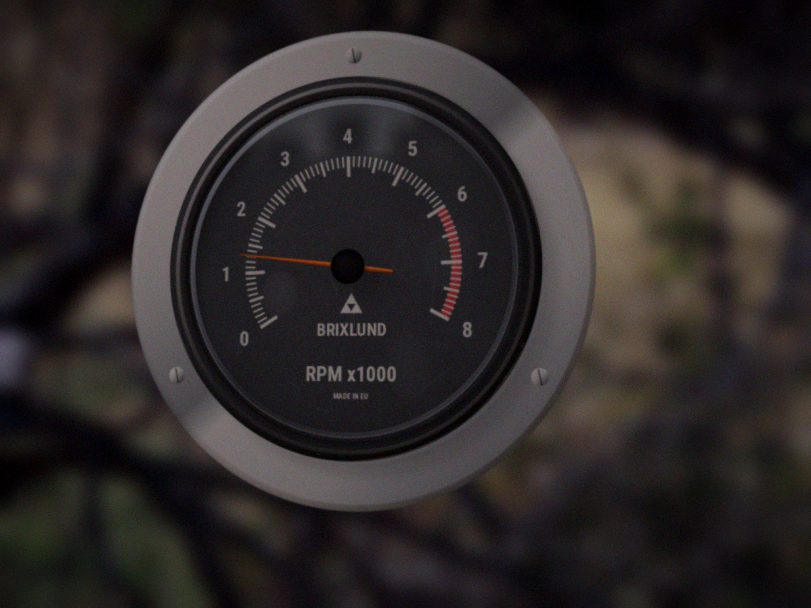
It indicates 1300; rpm
